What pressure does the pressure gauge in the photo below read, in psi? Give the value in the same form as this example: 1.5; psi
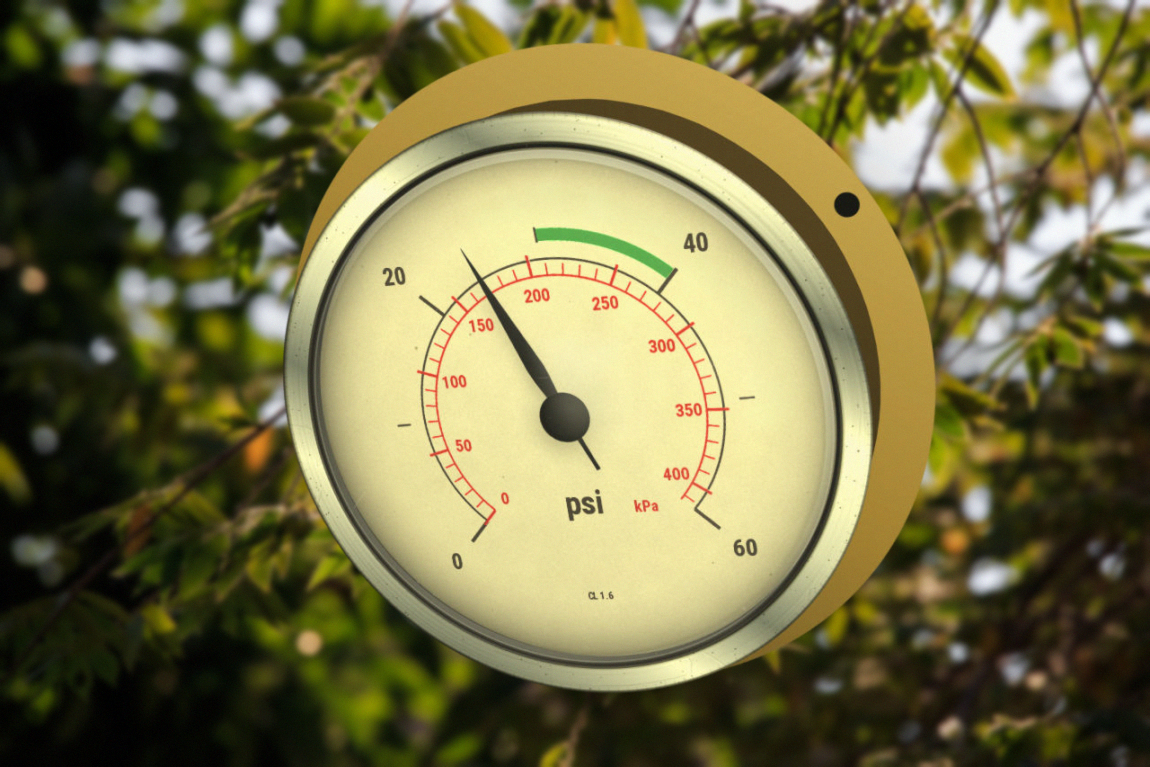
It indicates 25; psi
